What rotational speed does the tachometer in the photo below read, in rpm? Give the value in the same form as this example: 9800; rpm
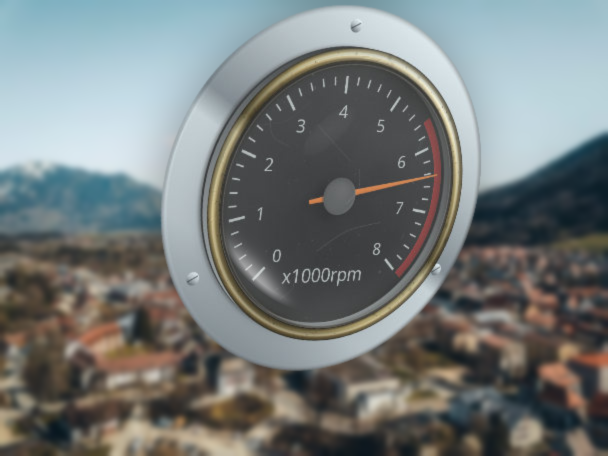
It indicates 6400; rpm
